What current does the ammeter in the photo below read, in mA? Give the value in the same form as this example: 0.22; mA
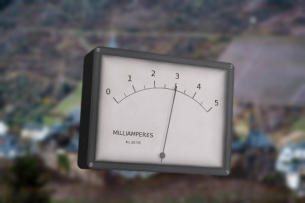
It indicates 3; mA
